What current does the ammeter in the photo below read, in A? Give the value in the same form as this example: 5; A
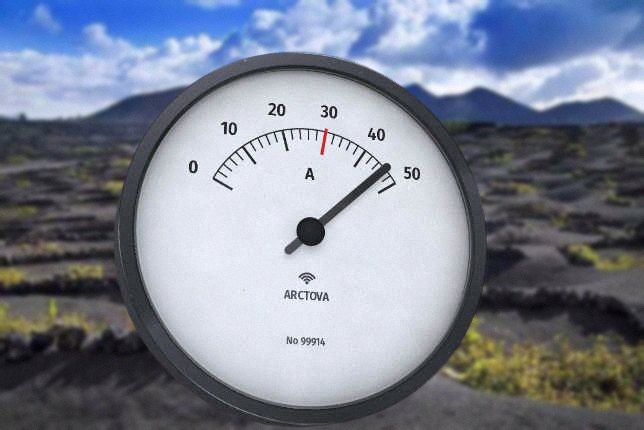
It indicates 46; A
